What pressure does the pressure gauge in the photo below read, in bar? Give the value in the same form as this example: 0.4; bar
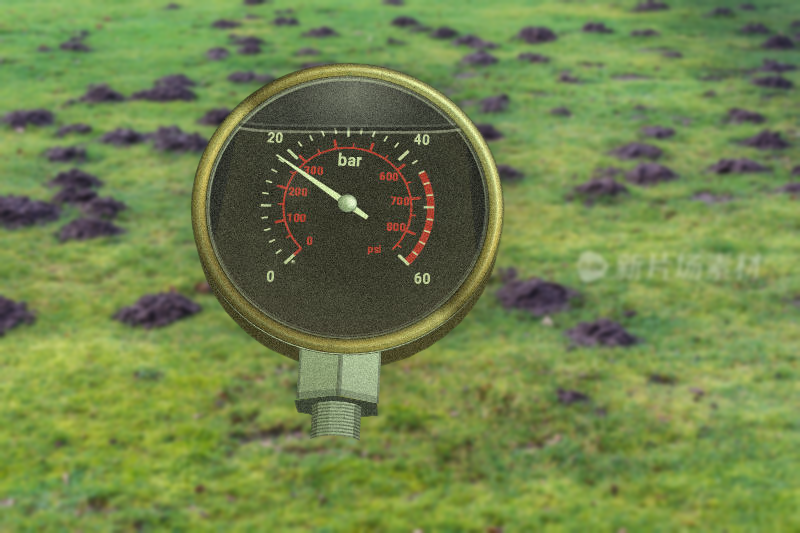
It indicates 18; bar
